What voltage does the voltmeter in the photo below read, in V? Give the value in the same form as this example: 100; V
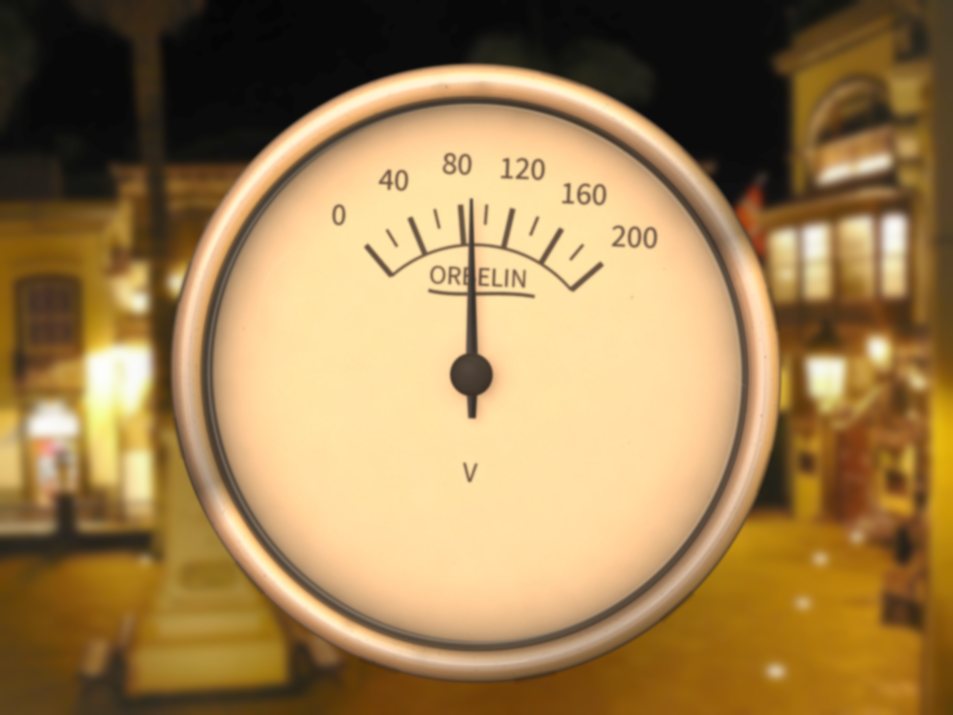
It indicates 90; V
